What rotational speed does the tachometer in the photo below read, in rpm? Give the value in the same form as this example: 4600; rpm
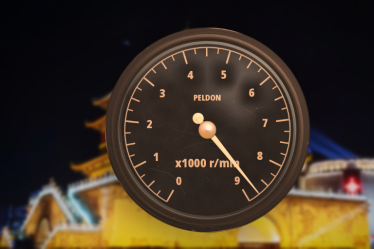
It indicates 8750; rpm
